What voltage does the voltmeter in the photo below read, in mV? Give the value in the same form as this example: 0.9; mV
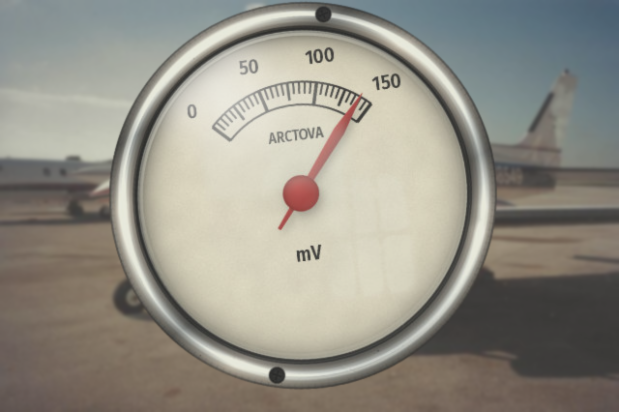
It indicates 140; mV
